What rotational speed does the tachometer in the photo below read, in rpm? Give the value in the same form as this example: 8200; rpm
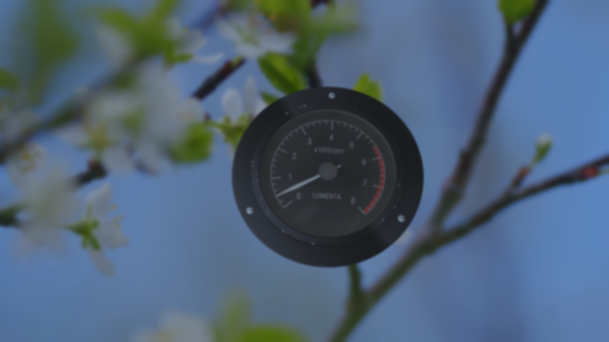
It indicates 400; rpm
